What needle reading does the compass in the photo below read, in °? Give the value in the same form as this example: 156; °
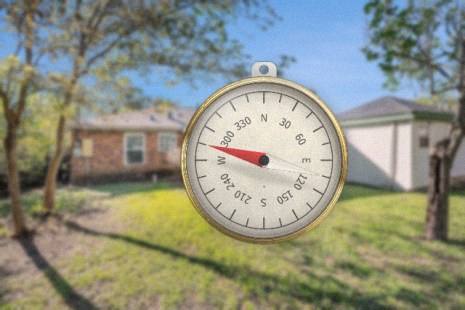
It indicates 285; °
